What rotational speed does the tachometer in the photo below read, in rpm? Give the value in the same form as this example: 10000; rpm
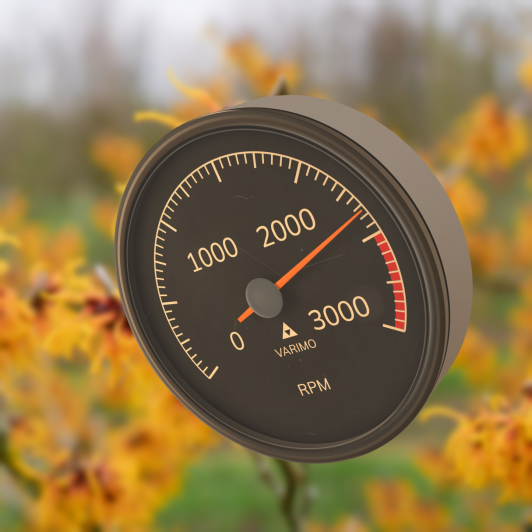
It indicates 2375; rpm
